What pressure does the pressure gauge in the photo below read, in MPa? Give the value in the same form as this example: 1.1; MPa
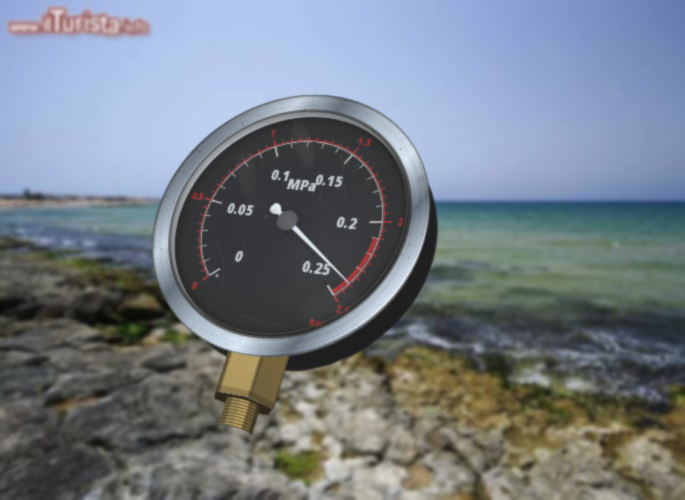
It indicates 0.24; MPa
